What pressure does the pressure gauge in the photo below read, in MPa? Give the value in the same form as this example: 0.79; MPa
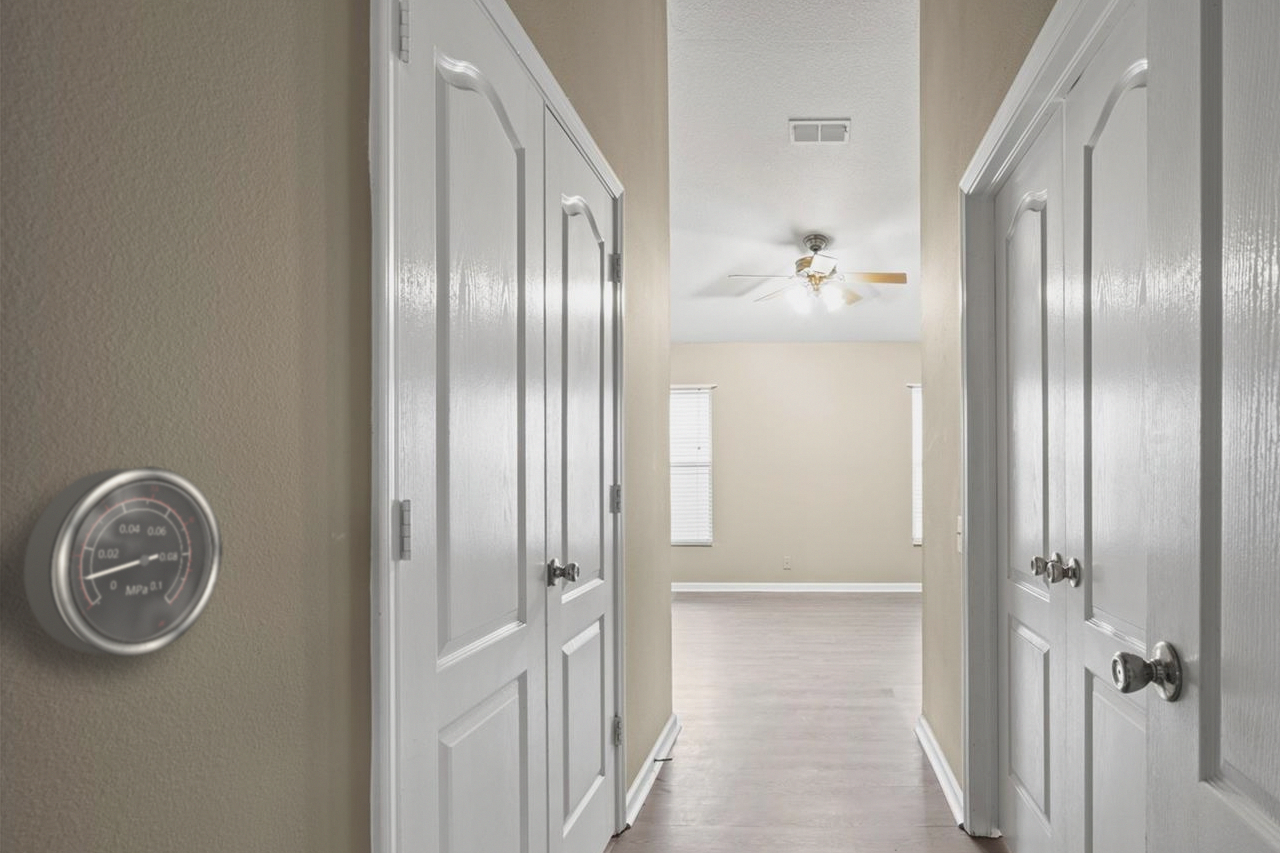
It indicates 0.01; MPa
